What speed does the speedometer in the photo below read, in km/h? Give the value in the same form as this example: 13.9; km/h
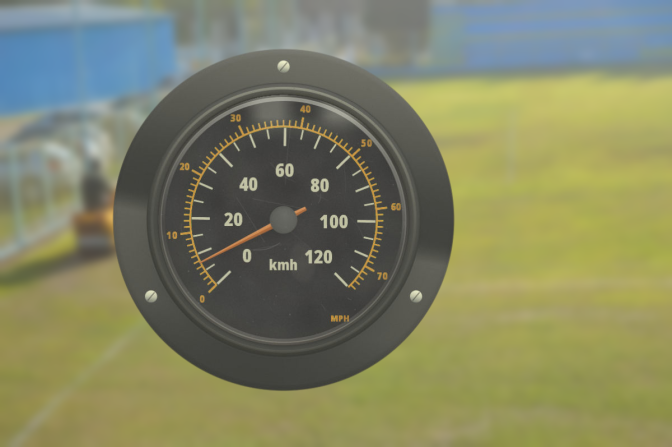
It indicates 7.5; km/h
